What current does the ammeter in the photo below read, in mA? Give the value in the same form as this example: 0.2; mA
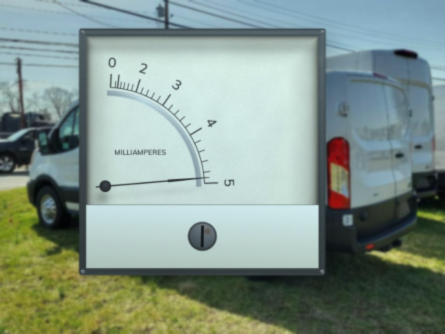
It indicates 4.9; mA
